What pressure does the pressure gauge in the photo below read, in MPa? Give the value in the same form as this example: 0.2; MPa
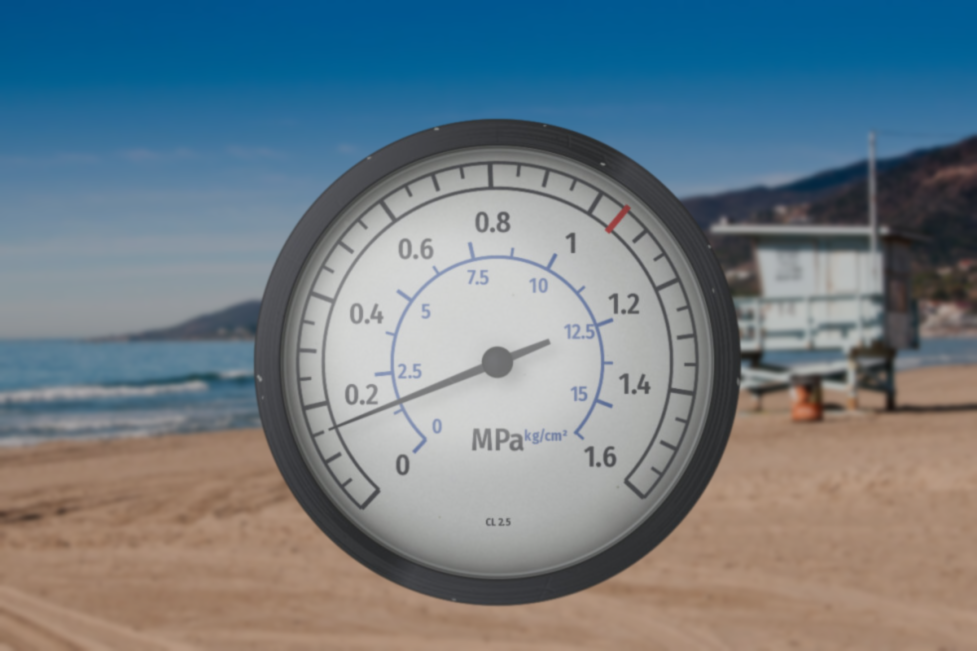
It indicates 0.15; MPa
